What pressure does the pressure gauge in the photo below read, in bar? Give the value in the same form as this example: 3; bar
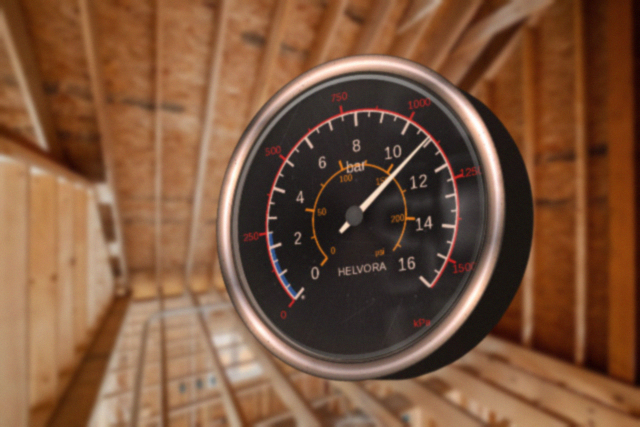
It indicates 11; bar
